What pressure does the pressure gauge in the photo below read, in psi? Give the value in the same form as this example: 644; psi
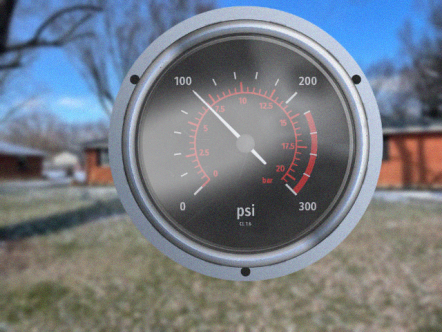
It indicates 100; psi
